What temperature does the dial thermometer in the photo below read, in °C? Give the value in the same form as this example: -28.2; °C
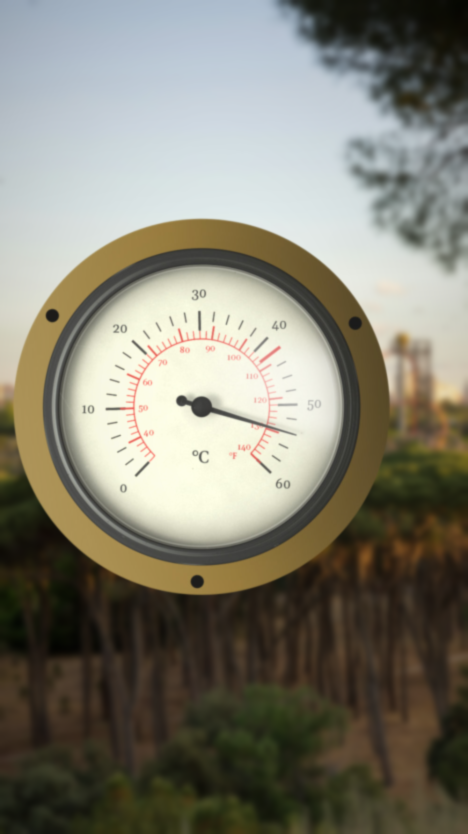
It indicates 54; °C
